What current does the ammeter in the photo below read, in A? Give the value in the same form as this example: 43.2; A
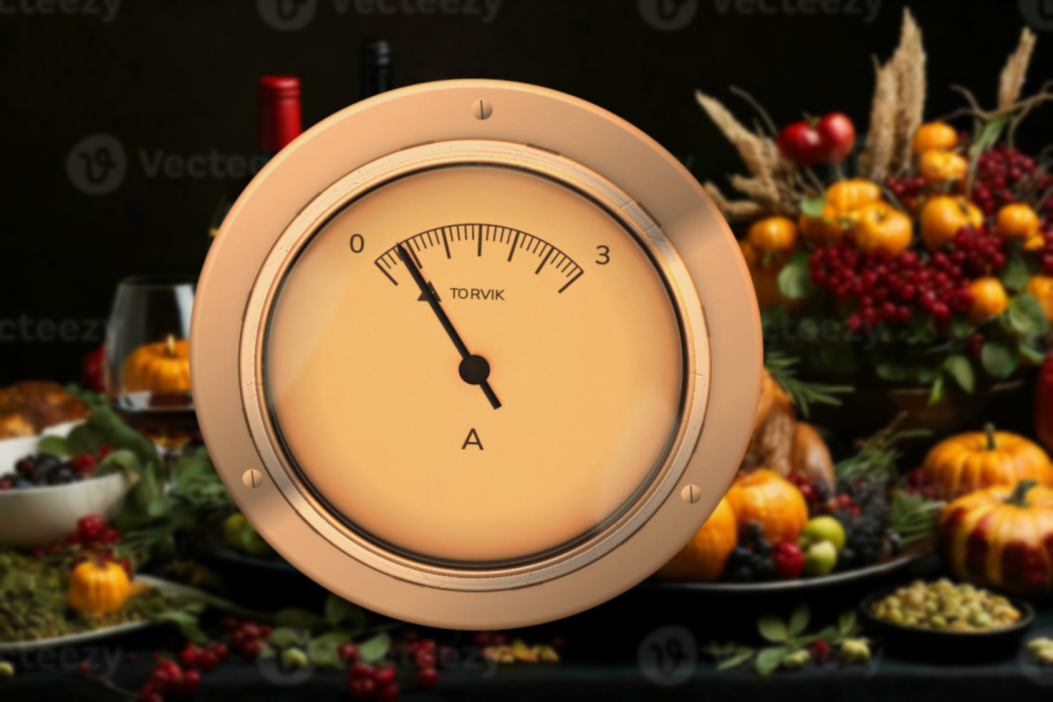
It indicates 0.4; A
